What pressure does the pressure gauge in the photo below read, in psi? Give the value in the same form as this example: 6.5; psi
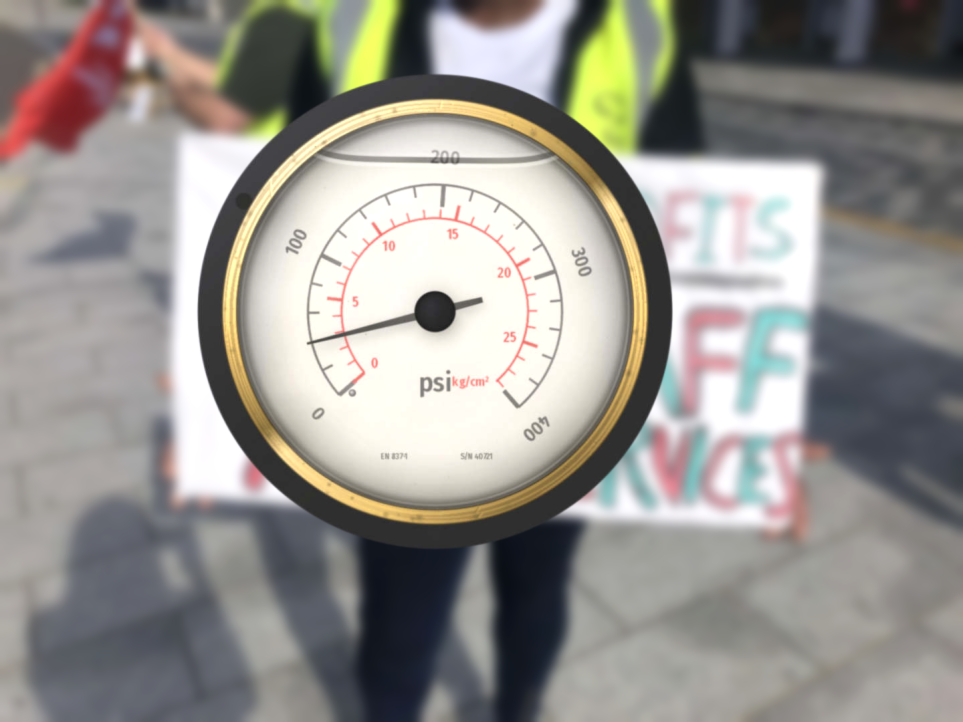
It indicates 40; psi
